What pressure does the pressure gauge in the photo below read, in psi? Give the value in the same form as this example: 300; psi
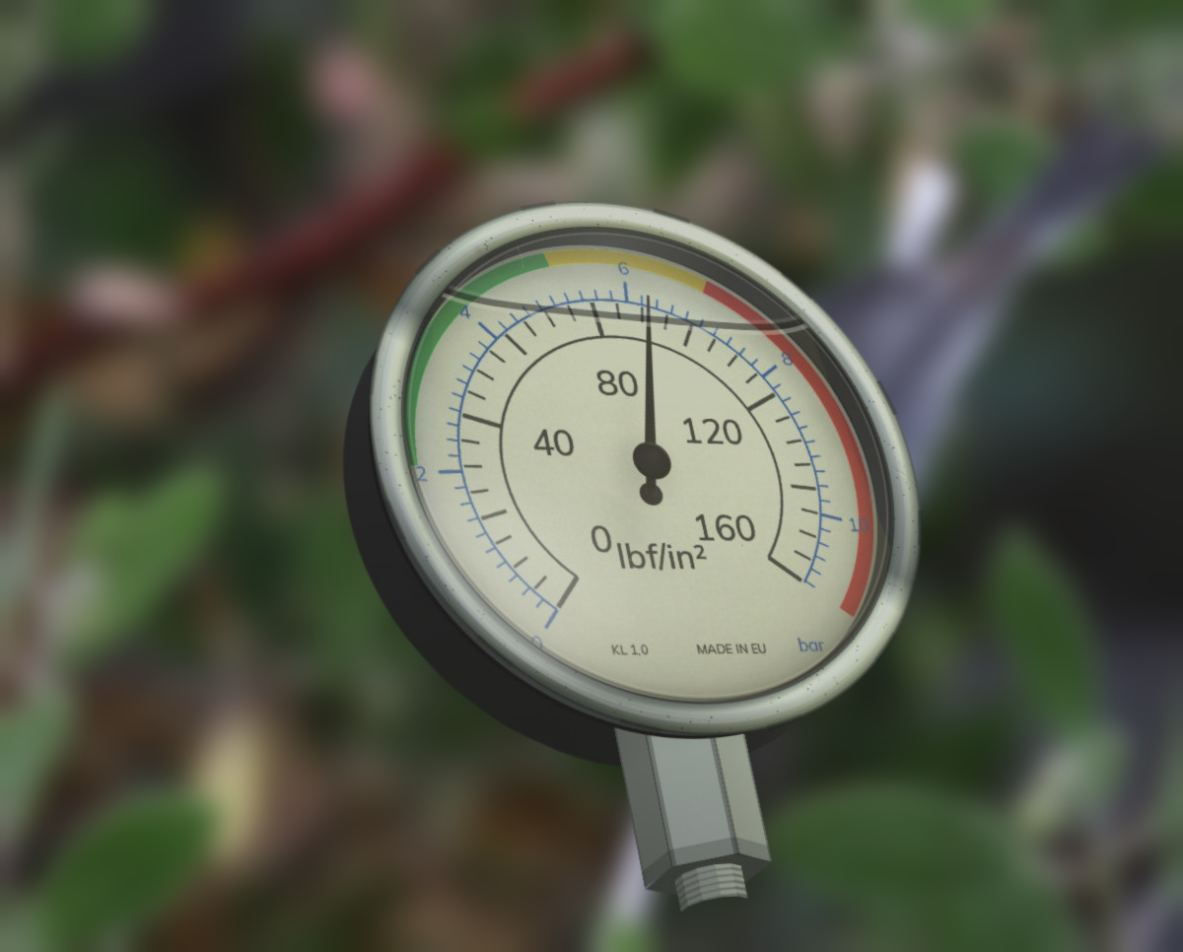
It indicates 90; psi
